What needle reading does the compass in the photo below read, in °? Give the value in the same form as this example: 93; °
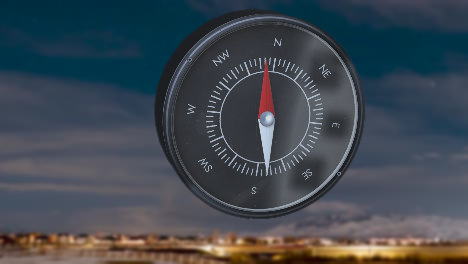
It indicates 350; °
